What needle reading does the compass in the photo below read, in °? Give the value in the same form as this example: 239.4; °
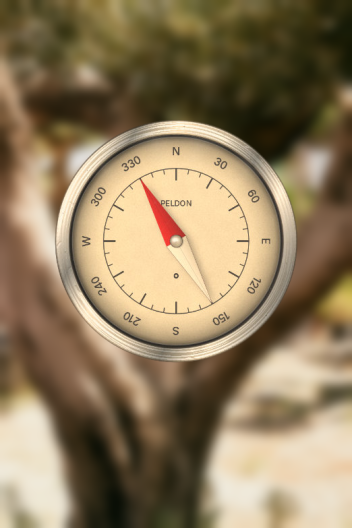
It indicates 330; °
